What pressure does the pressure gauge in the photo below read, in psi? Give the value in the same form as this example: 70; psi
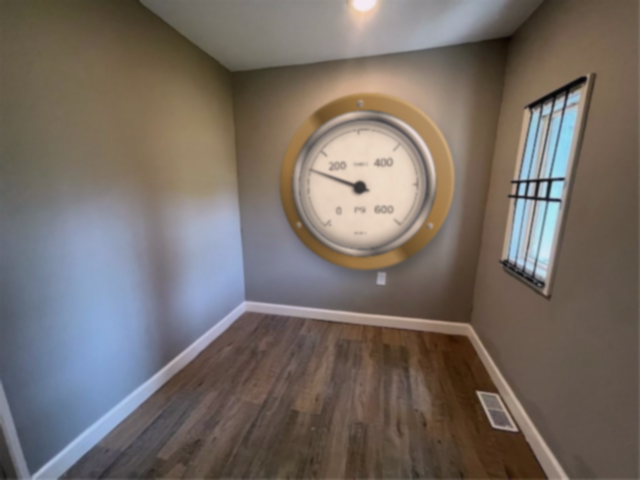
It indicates 150; psi
